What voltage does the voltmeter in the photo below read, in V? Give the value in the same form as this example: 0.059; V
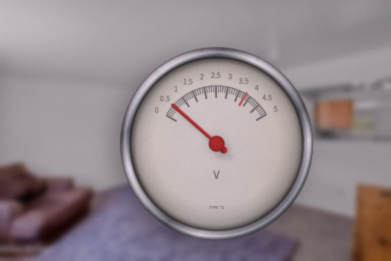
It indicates 0.5; V
